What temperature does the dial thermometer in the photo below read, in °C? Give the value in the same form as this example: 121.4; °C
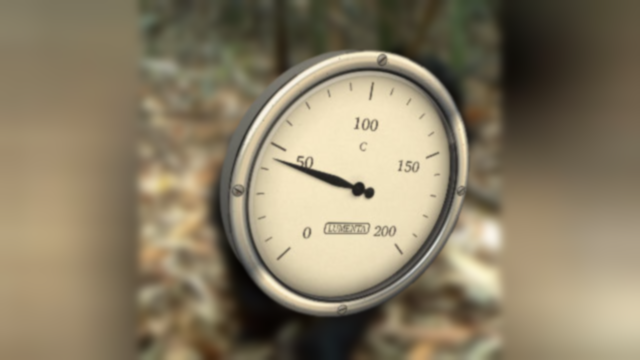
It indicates 45; °C
